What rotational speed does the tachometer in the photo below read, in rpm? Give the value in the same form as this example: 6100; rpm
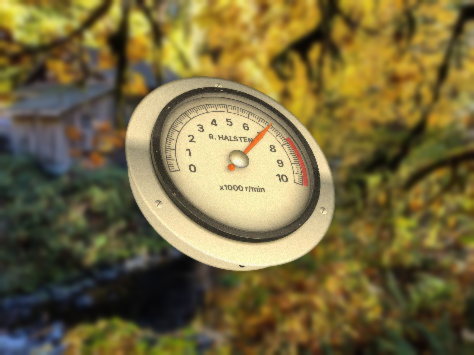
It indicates 7000; rpm
